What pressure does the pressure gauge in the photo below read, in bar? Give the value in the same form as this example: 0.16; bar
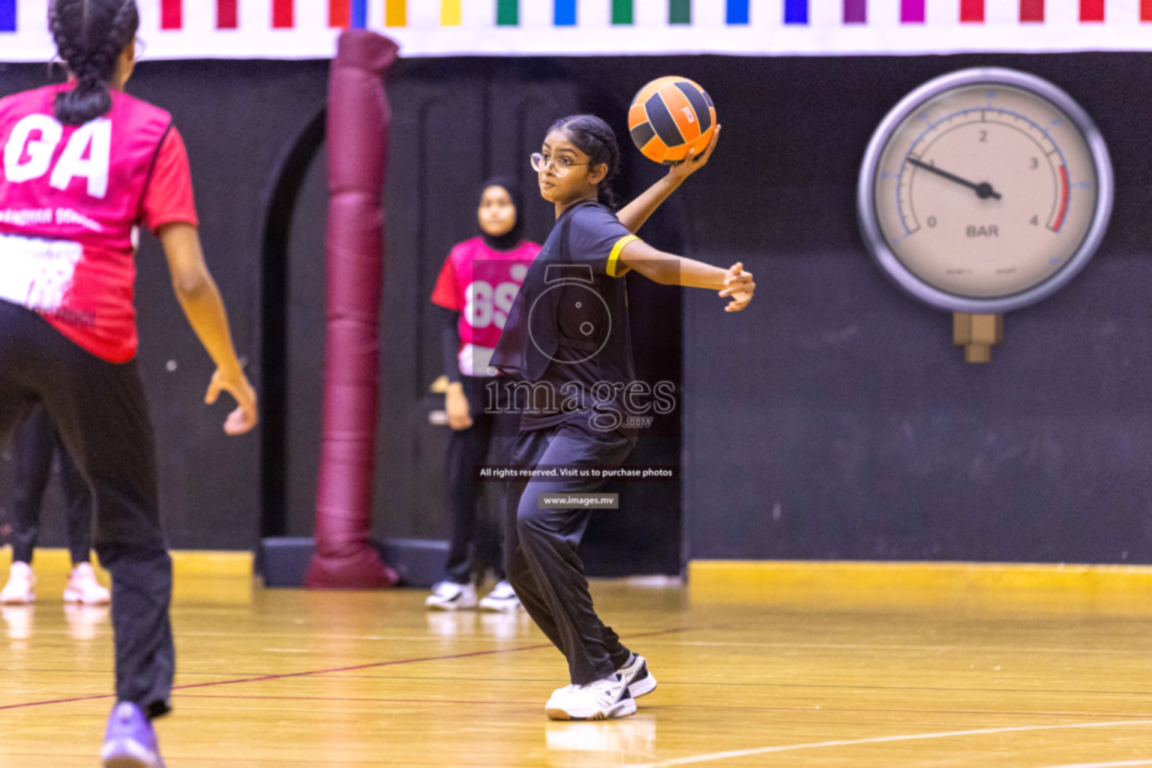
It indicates 0.9; bar
